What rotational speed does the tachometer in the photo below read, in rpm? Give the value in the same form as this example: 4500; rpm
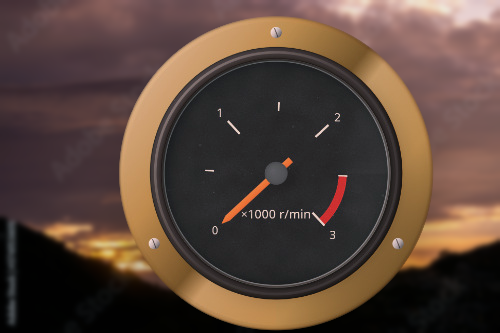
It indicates 0; rpm
